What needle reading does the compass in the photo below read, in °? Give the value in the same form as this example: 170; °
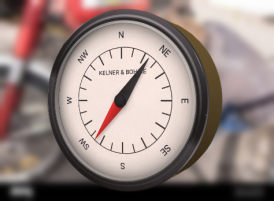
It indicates 217.5; °
